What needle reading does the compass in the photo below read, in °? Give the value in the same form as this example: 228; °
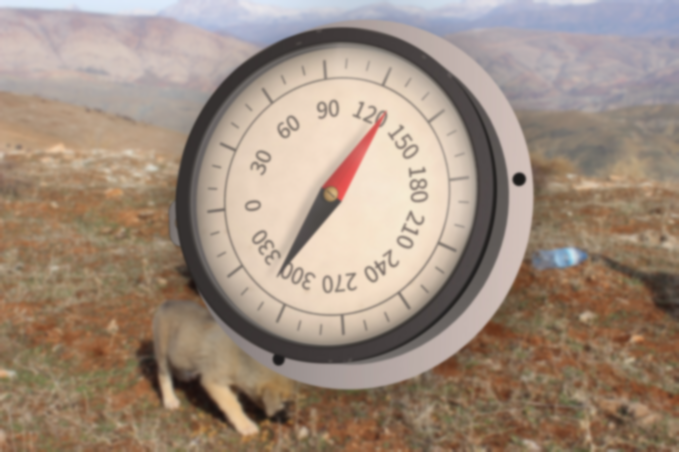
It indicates 130; °
